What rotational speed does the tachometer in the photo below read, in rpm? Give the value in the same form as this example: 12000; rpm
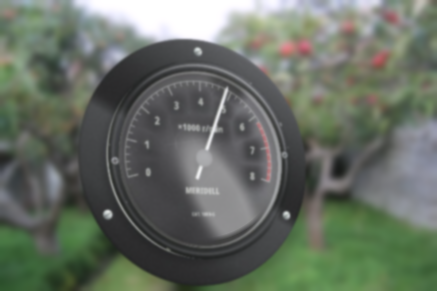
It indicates 4800; rpm
